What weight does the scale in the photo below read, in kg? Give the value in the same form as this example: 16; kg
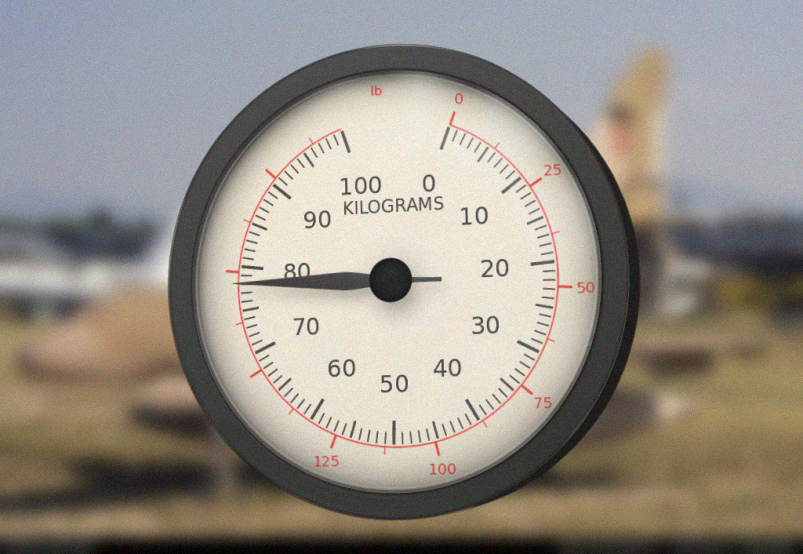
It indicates 78; kg
